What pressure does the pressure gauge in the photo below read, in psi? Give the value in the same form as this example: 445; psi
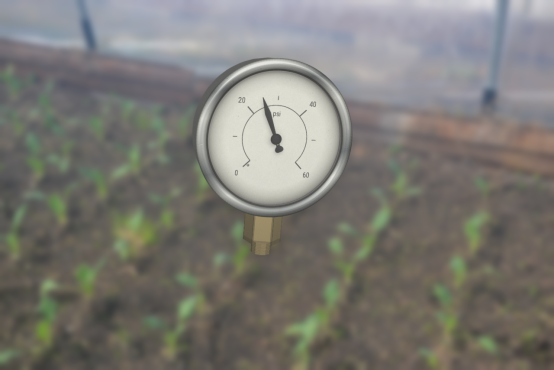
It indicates 25; psi
